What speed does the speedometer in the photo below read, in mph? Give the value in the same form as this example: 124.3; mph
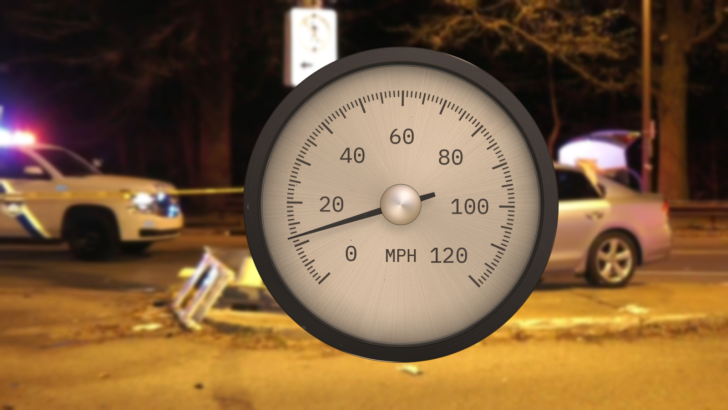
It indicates 12; mph
